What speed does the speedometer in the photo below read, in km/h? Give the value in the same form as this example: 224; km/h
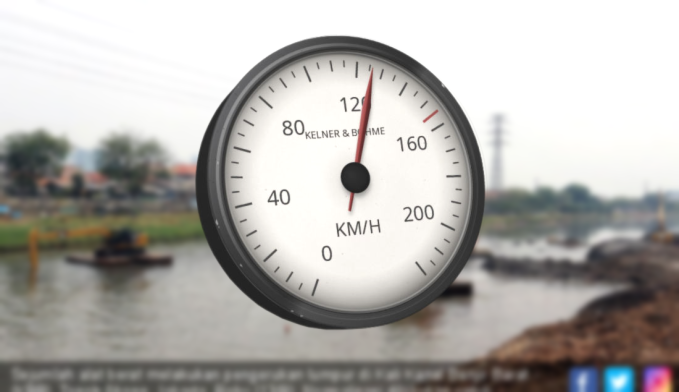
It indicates 125; km/h
